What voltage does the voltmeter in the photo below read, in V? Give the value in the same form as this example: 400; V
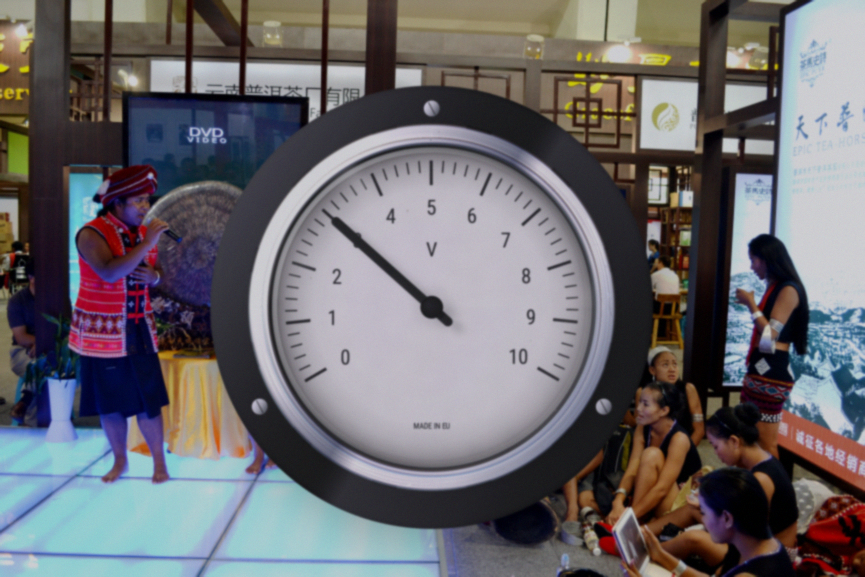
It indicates 3; V
